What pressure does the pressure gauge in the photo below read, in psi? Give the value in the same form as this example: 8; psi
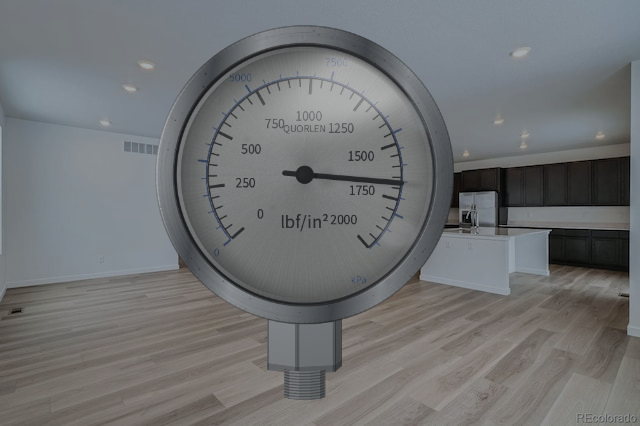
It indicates 1675; psi
